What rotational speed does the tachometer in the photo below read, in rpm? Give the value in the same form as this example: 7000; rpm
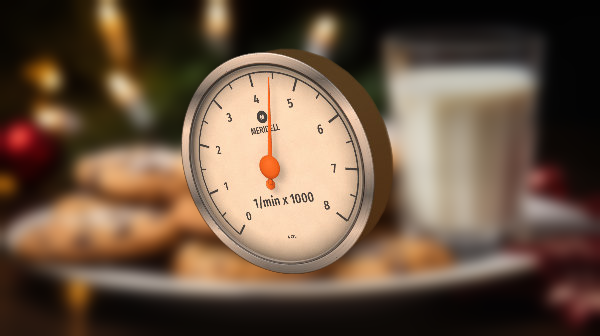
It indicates 4500; rpm
